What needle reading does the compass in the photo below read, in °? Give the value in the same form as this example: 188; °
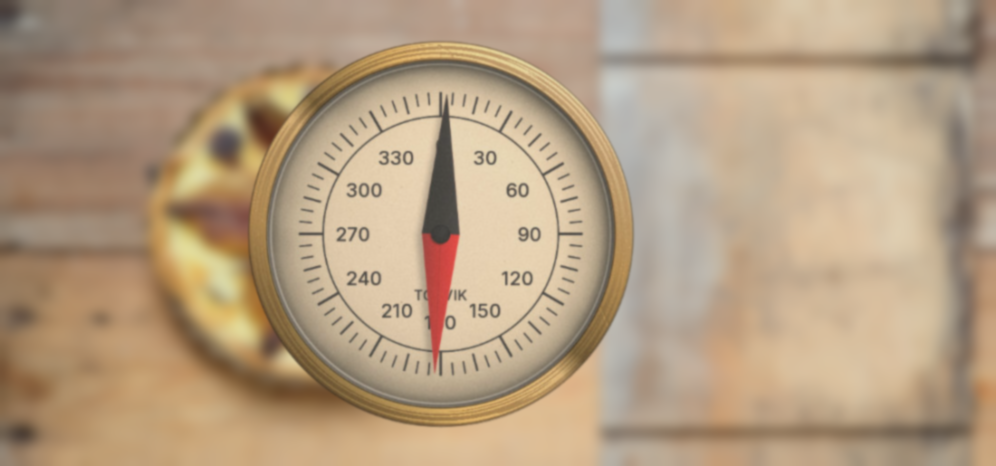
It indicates 182.5; °
